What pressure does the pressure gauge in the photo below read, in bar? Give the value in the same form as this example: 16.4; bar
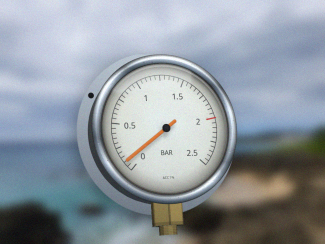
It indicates 0.1; bar
